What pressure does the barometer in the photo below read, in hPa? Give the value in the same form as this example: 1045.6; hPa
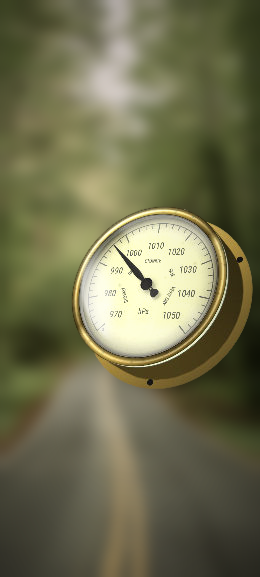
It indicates 996; hPa
